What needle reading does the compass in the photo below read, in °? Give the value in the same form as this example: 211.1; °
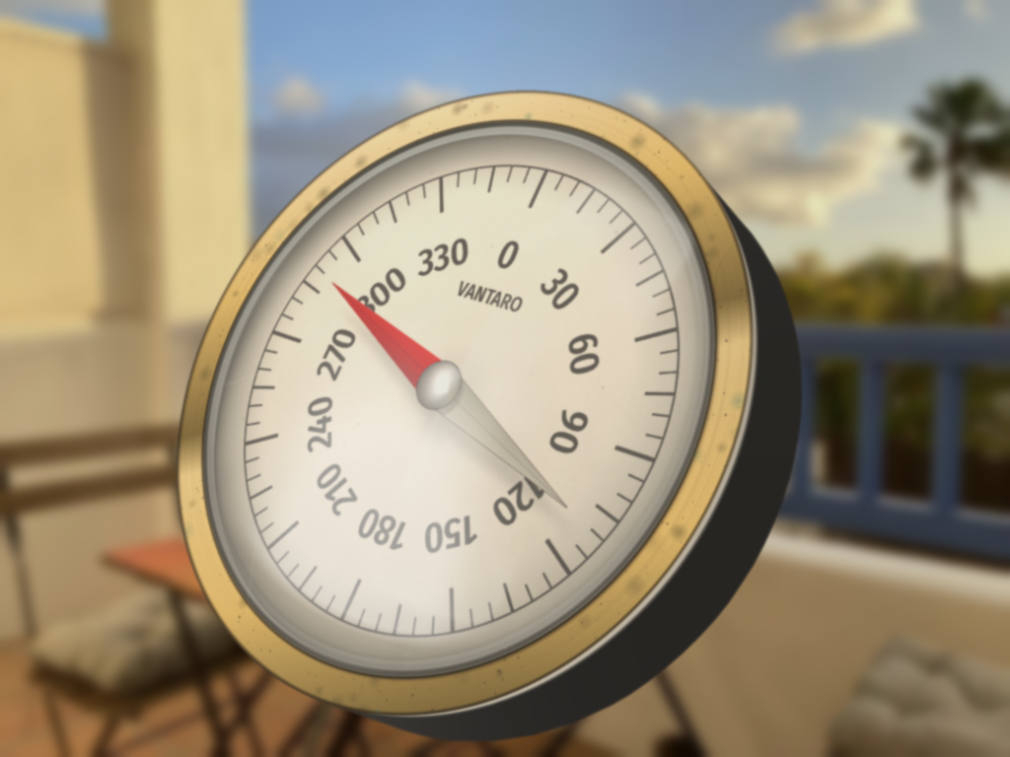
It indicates 290; °
